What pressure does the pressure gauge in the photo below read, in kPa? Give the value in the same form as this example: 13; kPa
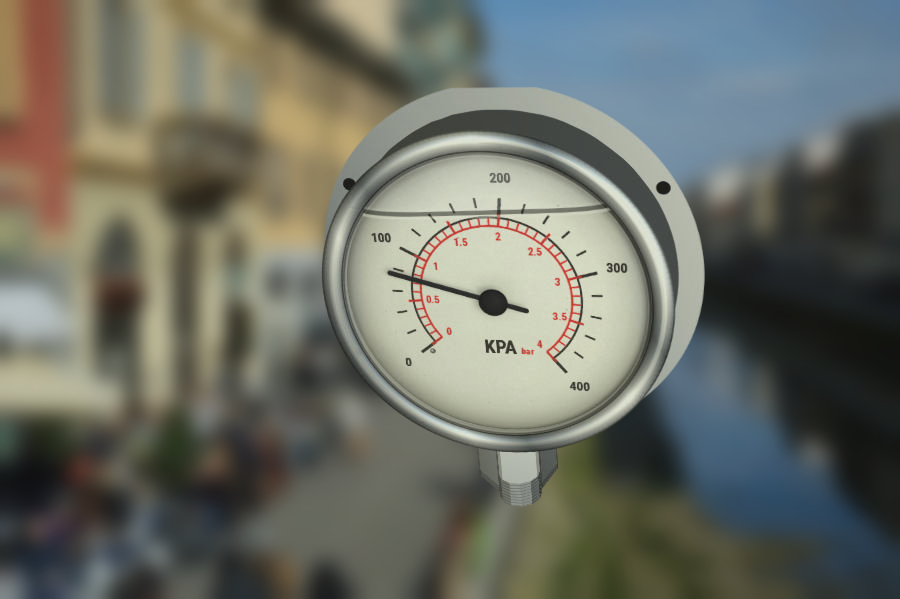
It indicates 80; kPa
